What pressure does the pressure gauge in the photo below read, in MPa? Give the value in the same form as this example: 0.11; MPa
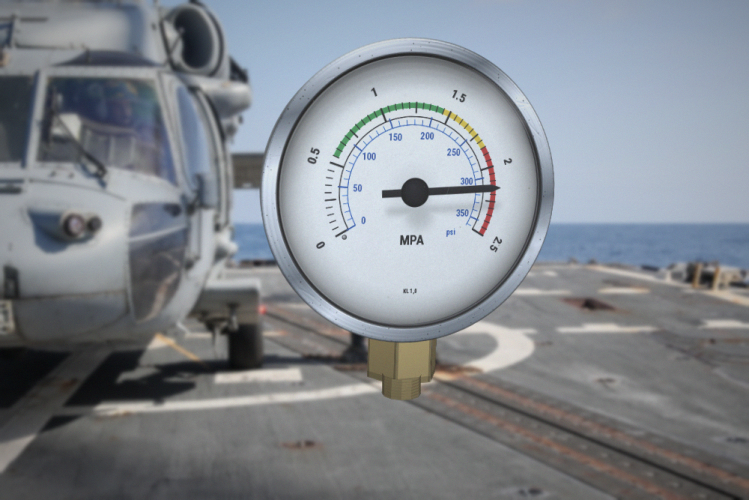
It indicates 2.15; MPa
